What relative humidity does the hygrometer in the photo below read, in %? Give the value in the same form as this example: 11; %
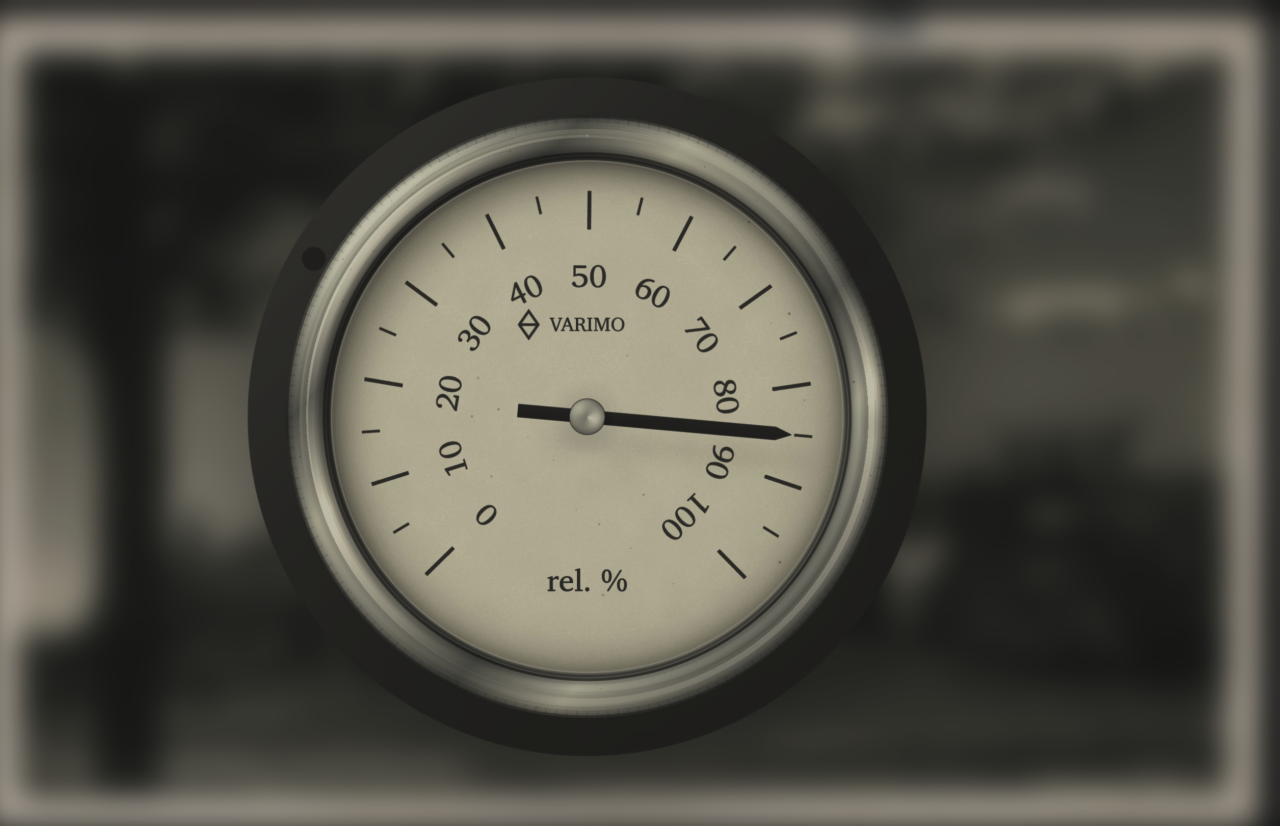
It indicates 85; %
